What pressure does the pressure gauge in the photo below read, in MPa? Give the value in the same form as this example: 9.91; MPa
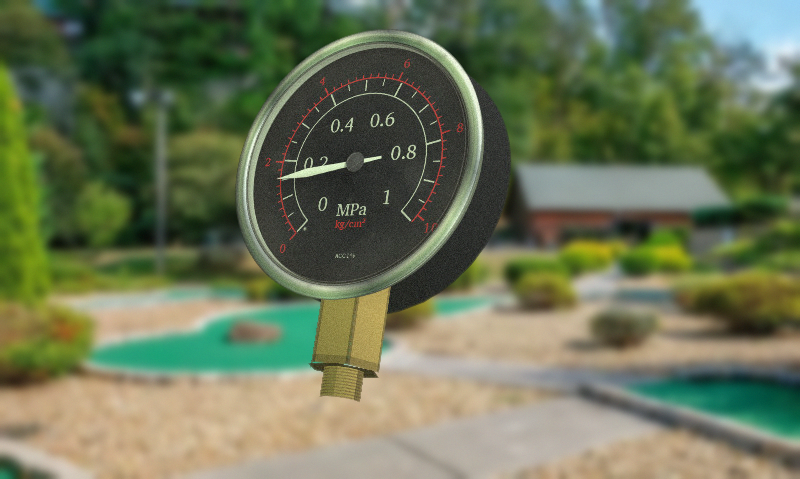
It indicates 0.15; MPa
